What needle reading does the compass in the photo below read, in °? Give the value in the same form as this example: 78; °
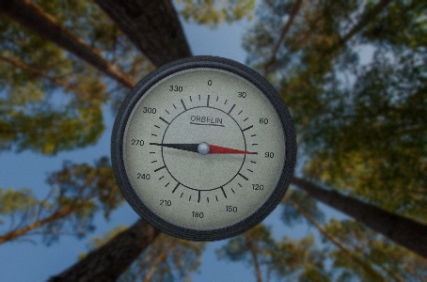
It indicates 90; °
